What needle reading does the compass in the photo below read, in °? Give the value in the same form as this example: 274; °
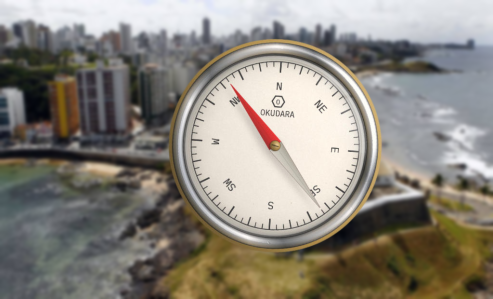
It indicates 320; °
